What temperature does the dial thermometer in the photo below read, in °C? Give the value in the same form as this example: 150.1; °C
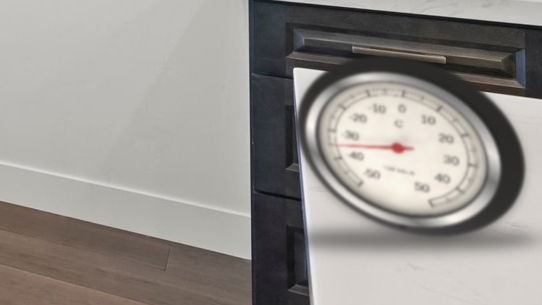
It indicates -35; °C
